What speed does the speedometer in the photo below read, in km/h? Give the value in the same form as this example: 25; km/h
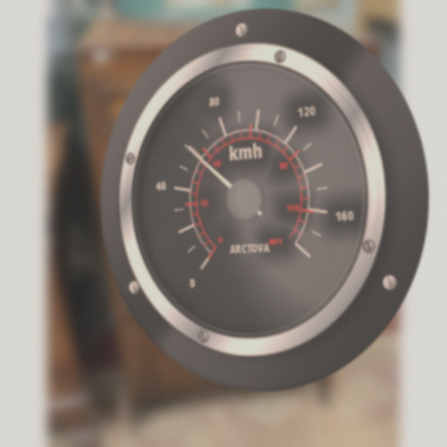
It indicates 60; km/h
